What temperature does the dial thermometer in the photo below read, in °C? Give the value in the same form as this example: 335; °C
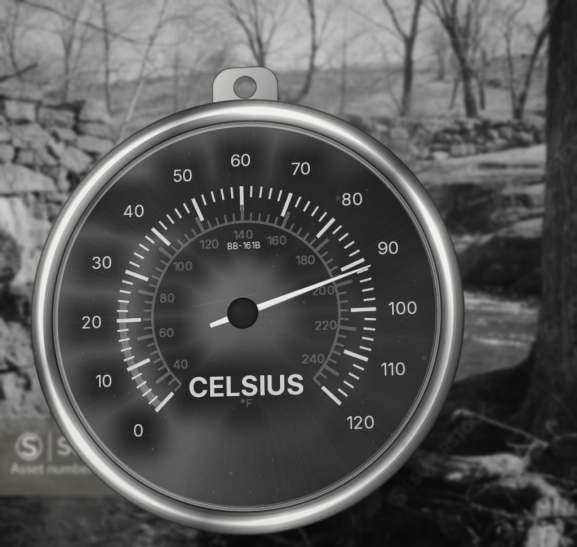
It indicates 92; °C
